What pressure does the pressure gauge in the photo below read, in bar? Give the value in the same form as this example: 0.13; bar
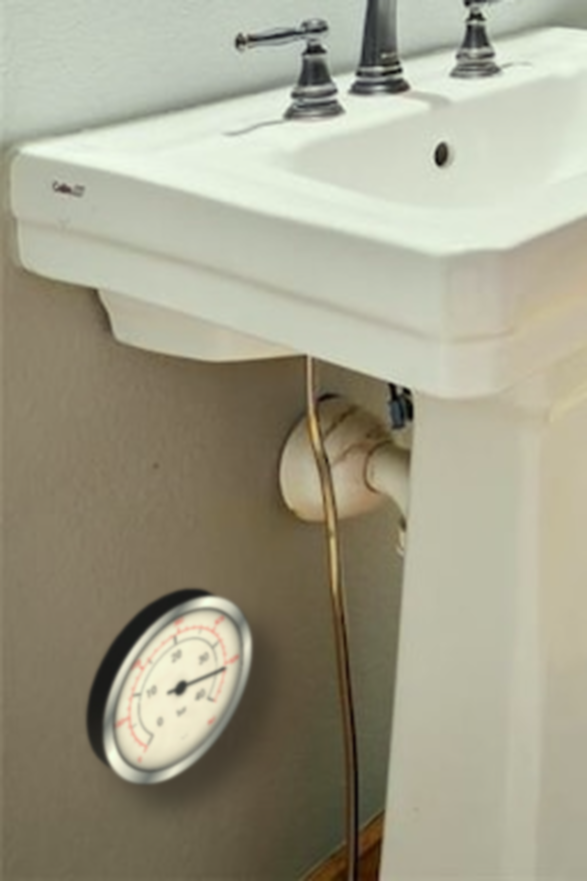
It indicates 35; bar
